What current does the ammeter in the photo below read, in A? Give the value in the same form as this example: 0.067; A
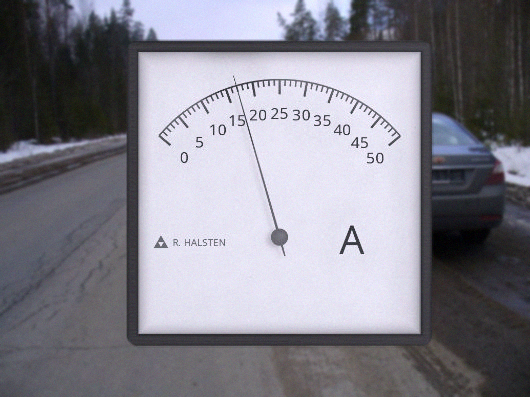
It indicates 17; A
